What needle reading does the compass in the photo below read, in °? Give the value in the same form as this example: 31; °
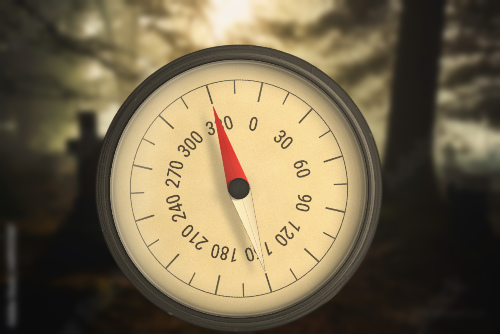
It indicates 330; °
